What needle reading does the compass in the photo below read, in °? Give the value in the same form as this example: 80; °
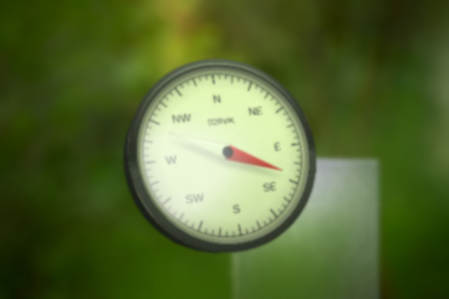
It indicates 115; °
